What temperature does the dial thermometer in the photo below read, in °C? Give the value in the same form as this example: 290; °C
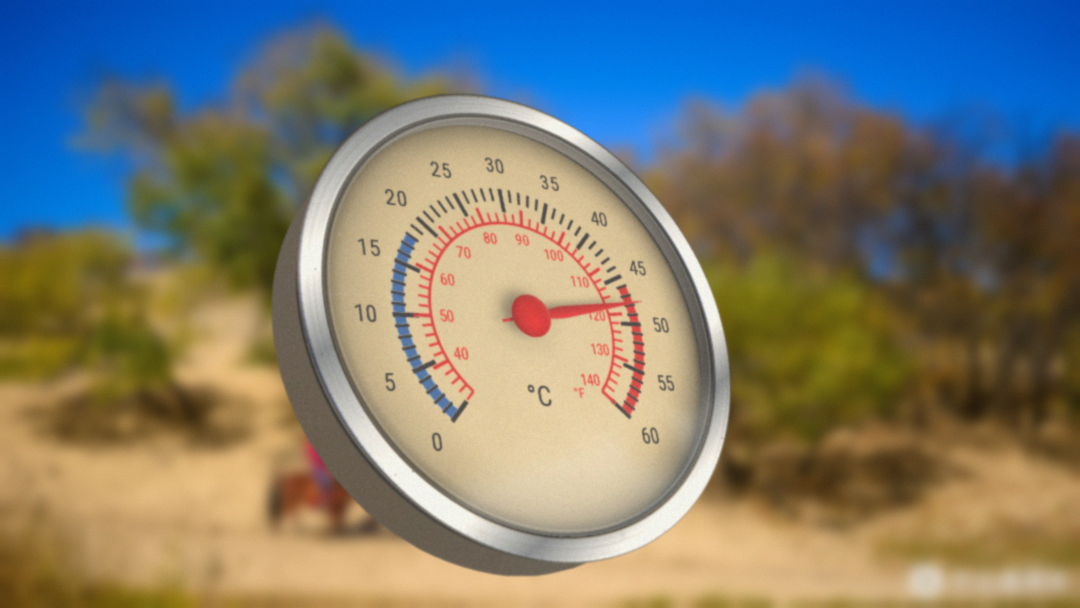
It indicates 48; °C
